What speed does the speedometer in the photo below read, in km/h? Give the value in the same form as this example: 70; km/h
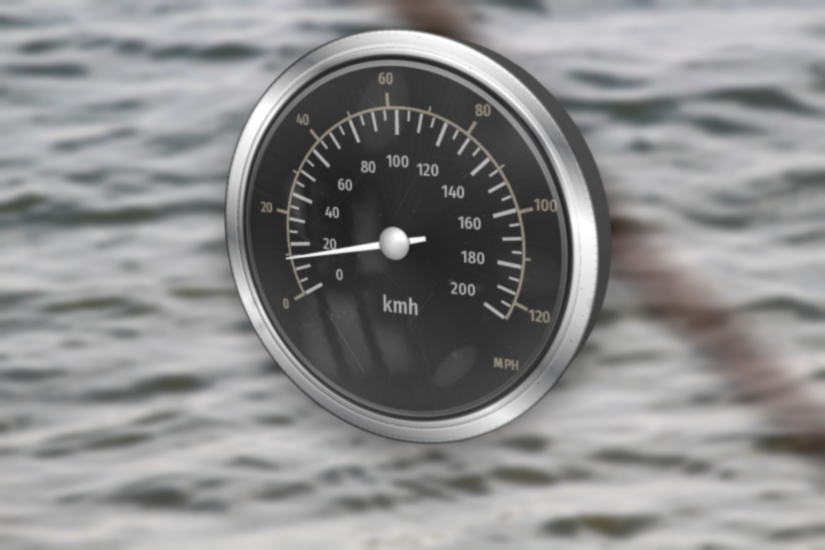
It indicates 15; km/h
